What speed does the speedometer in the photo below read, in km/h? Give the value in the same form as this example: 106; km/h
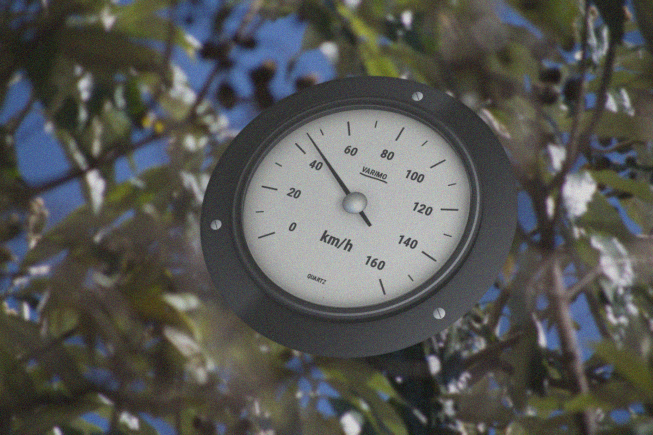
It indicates 45; km/h
